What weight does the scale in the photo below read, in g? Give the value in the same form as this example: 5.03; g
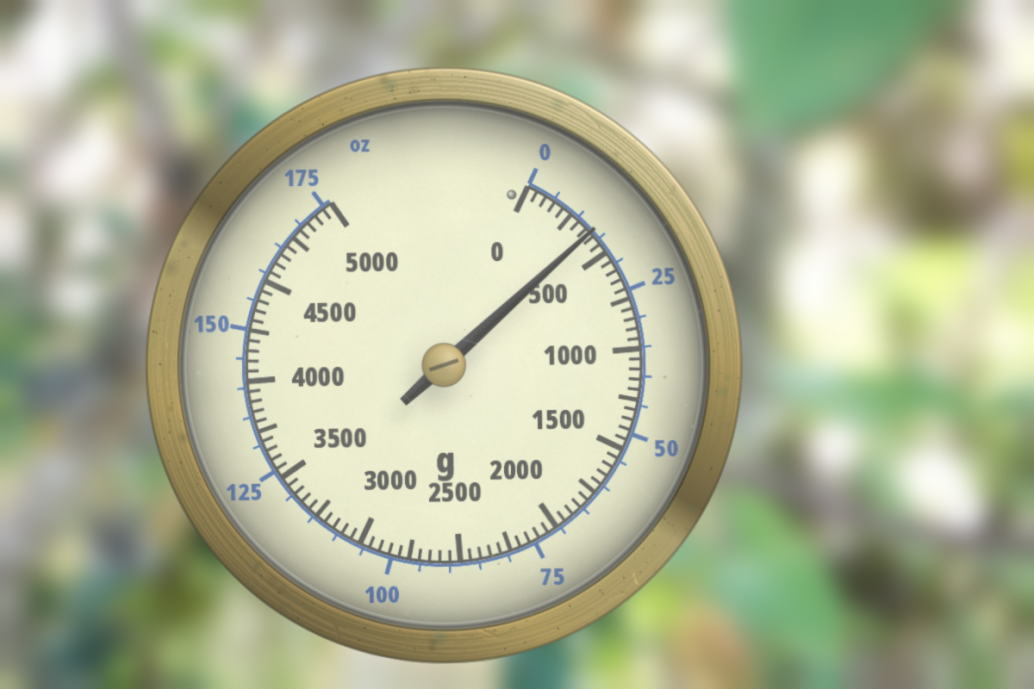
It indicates 375; g
